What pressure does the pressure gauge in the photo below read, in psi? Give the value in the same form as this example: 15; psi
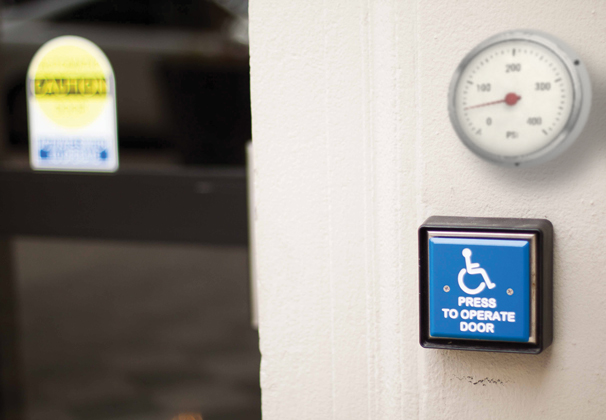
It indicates 50; psi
